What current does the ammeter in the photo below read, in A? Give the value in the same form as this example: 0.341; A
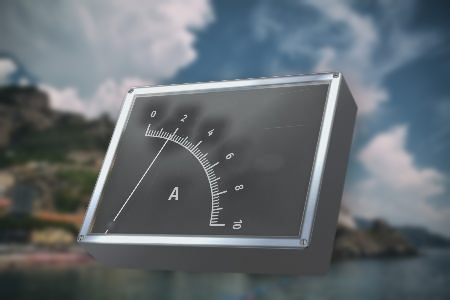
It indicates 2; A
